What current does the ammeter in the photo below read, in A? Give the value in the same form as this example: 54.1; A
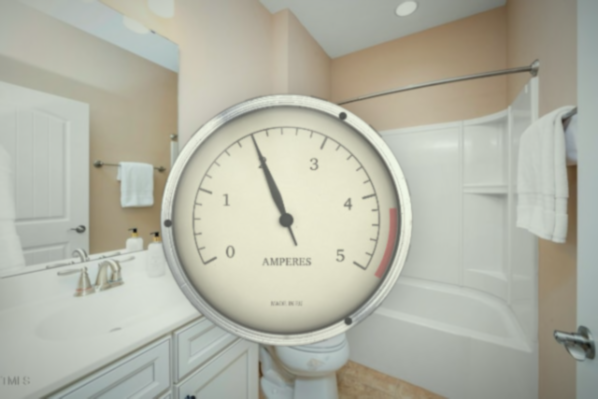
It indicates 2; A
